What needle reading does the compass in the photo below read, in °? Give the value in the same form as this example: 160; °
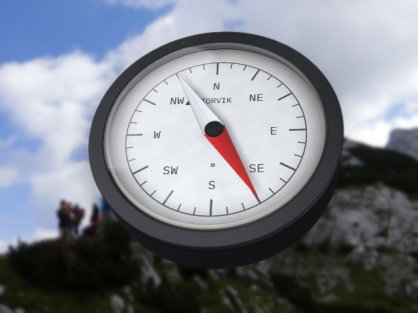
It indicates 150; °
